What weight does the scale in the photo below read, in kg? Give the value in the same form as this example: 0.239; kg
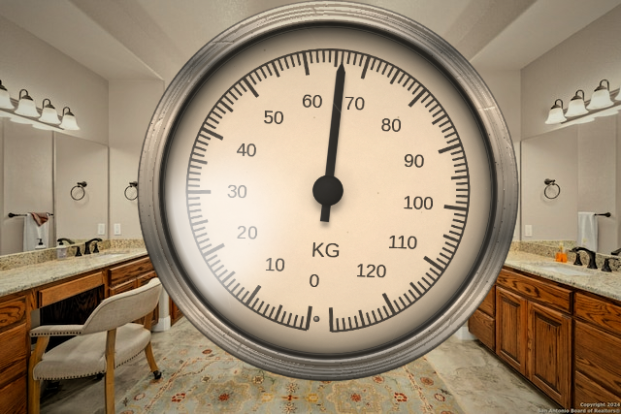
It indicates 66; kg
